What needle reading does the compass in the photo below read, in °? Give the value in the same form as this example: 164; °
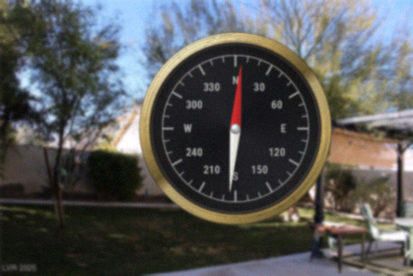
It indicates 5; °
